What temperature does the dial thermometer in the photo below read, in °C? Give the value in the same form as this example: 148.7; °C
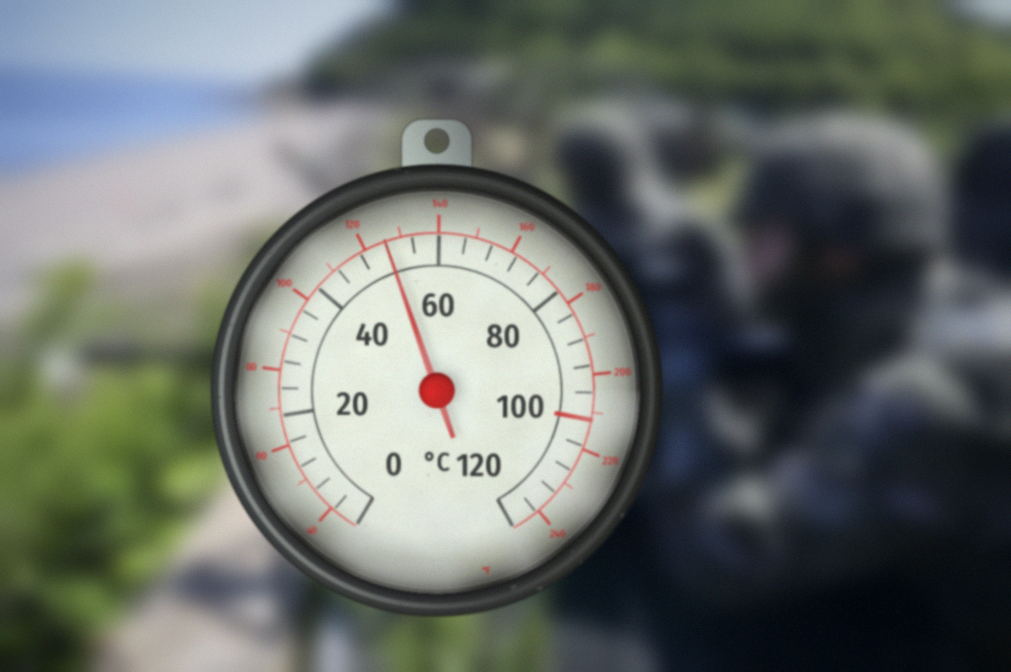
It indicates 52; °C
